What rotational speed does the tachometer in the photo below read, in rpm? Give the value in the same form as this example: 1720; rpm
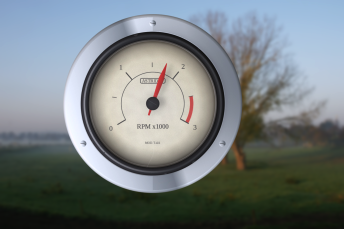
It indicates 1750; rpm
